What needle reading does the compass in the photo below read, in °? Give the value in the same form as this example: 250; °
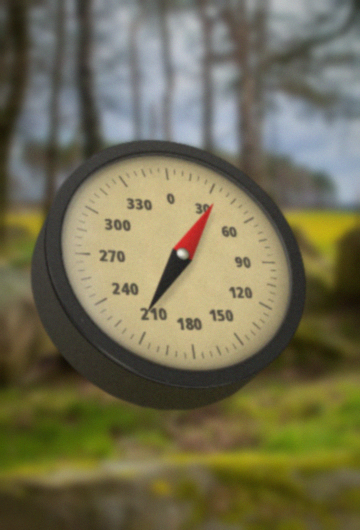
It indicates 35; °
